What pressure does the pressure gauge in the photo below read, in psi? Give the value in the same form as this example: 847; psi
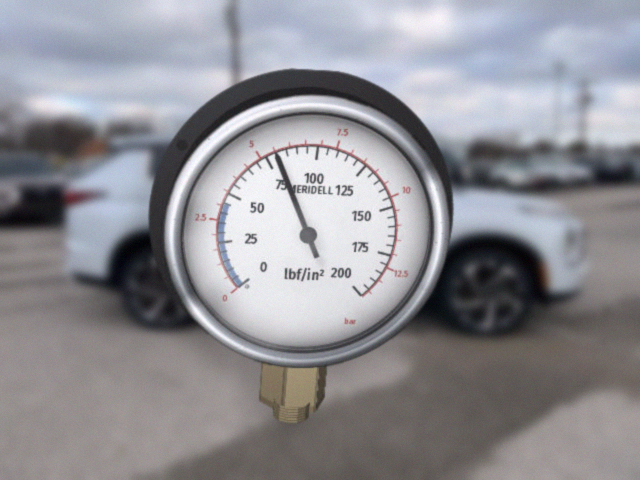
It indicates 80; psi
